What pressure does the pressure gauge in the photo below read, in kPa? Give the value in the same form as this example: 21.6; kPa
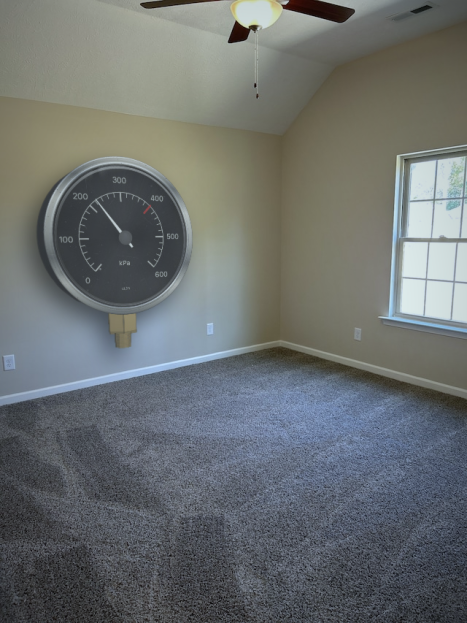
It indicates 220; kPa
